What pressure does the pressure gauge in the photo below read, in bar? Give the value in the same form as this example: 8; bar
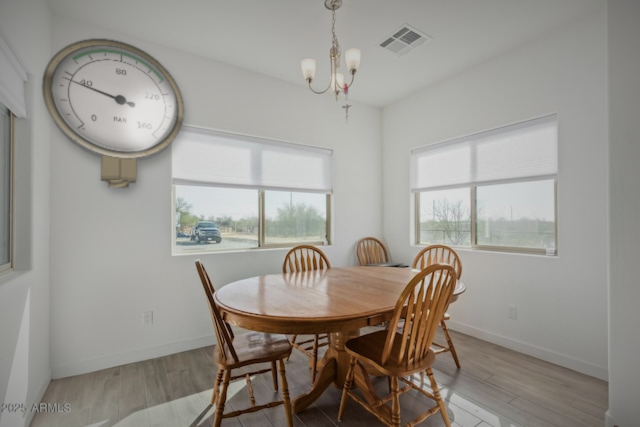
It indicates 35; bar
